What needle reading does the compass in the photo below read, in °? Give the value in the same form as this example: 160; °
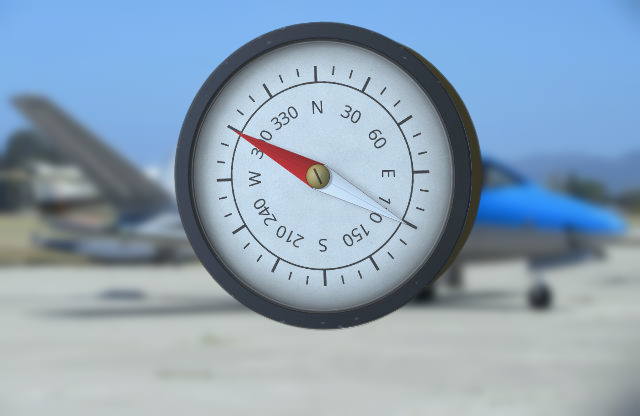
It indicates 300; °
